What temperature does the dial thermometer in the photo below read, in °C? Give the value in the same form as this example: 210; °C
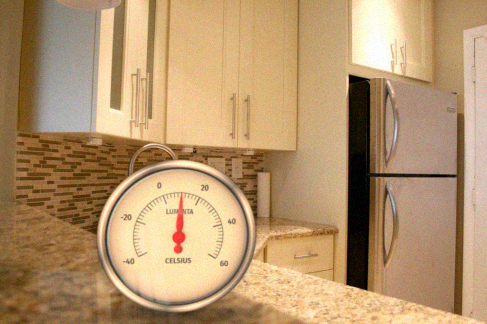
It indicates 10; °C
